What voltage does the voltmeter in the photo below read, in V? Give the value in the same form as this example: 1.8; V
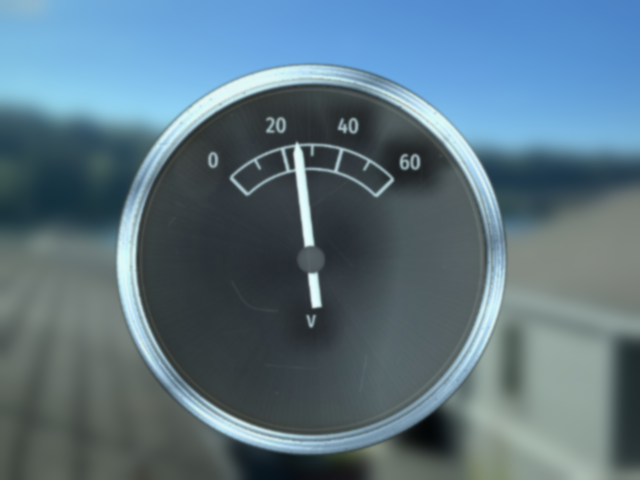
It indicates 25; V
